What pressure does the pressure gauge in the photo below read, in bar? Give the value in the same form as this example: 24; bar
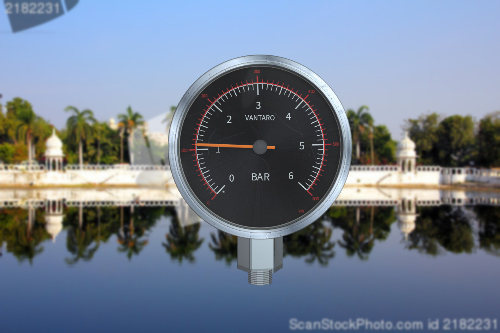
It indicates 1.1; bar
